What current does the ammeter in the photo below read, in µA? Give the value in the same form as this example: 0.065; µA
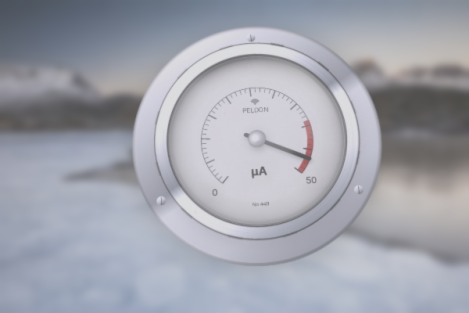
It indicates 47; µA
